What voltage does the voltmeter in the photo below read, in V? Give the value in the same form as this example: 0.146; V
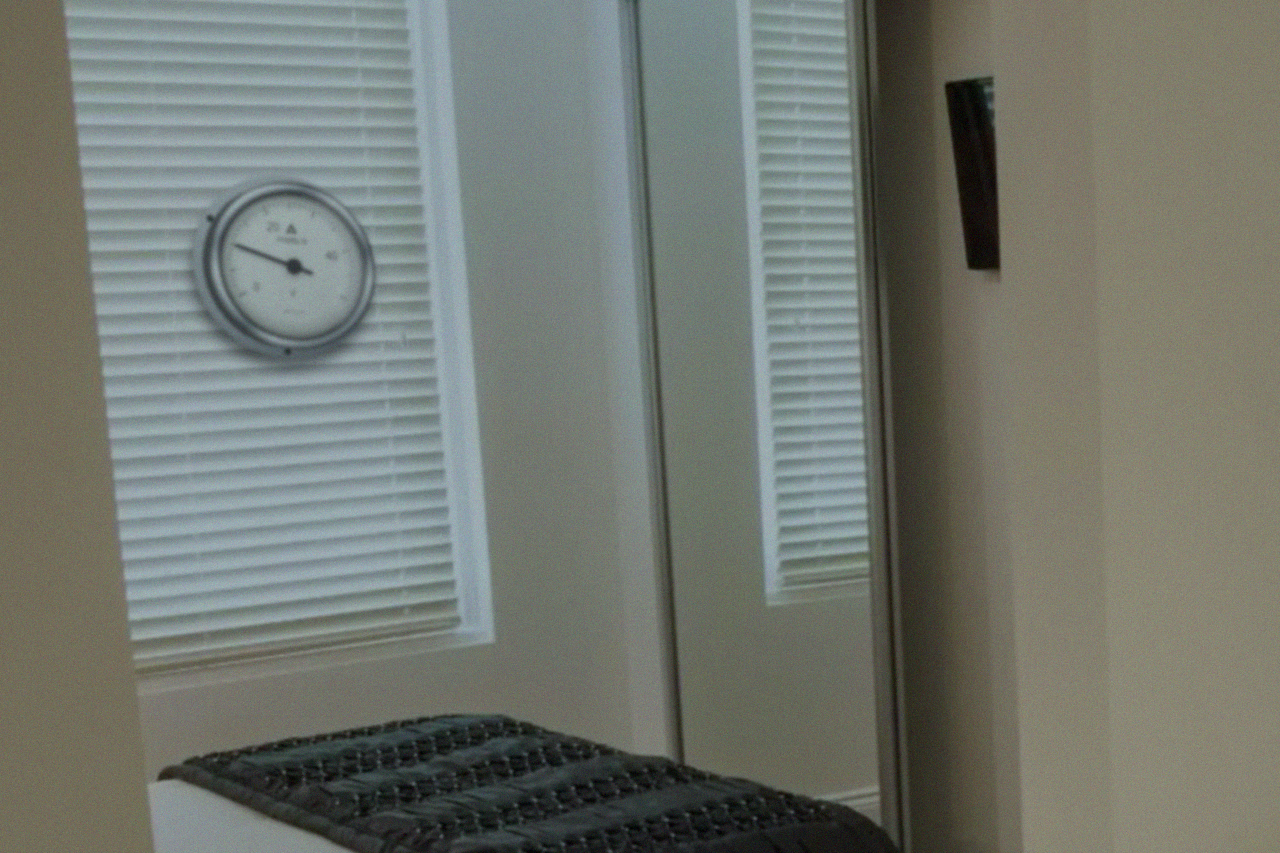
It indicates 10; V
